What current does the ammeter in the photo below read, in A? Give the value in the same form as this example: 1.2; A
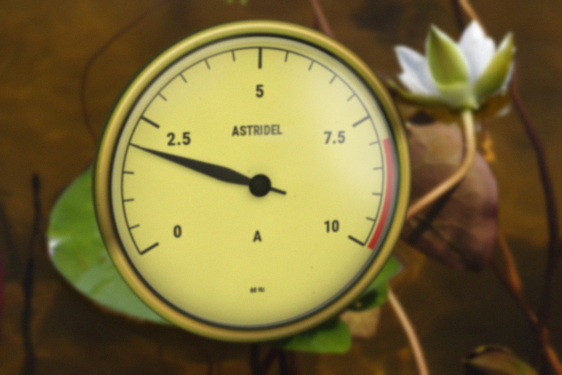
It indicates 2; A
